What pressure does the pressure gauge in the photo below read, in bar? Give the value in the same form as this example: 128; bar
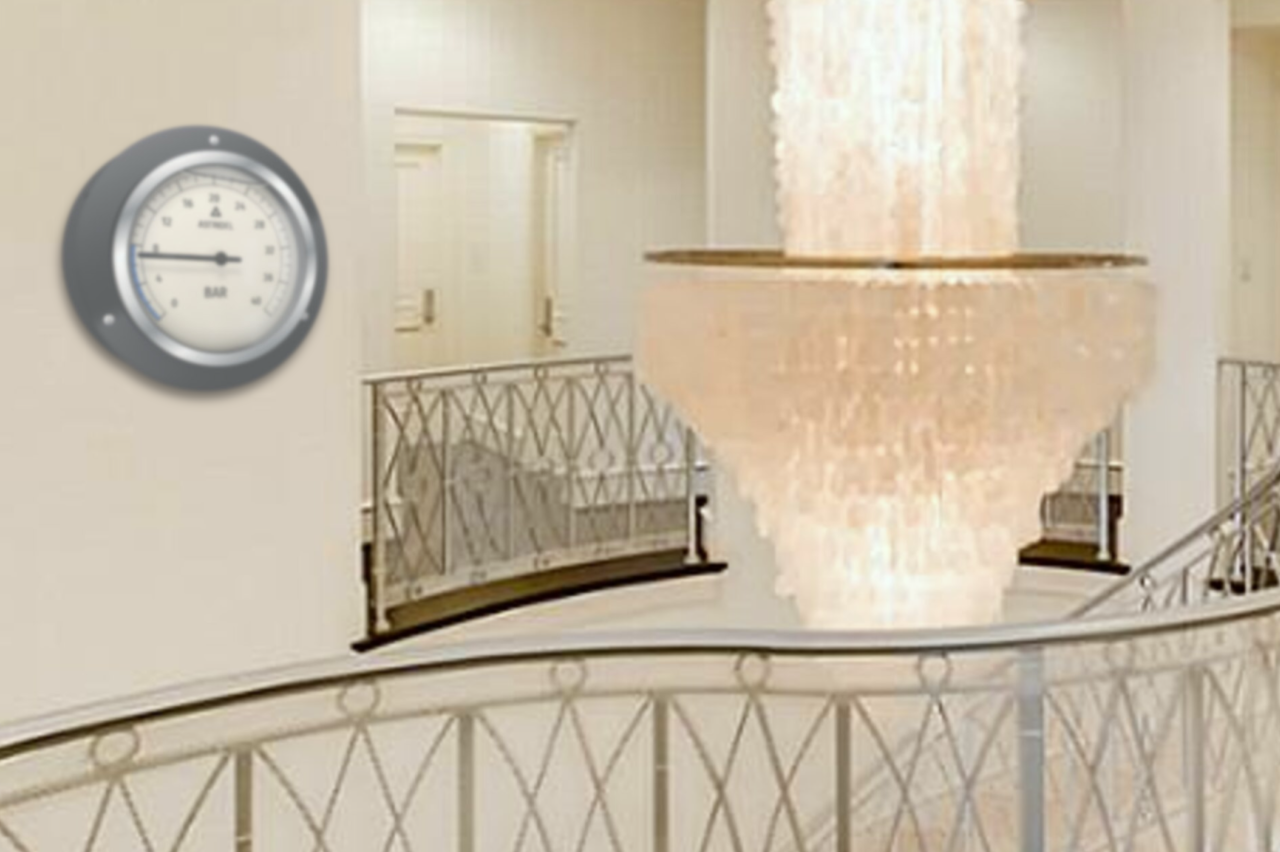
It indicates 7; bar
